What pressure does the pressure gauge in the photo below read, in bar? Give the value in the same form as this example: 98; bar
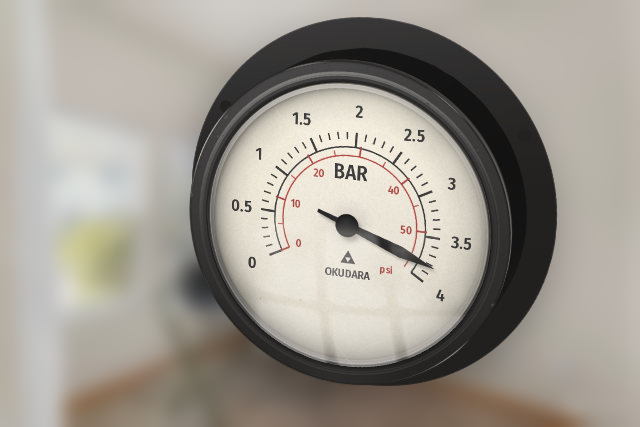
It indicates 3.8; bar
